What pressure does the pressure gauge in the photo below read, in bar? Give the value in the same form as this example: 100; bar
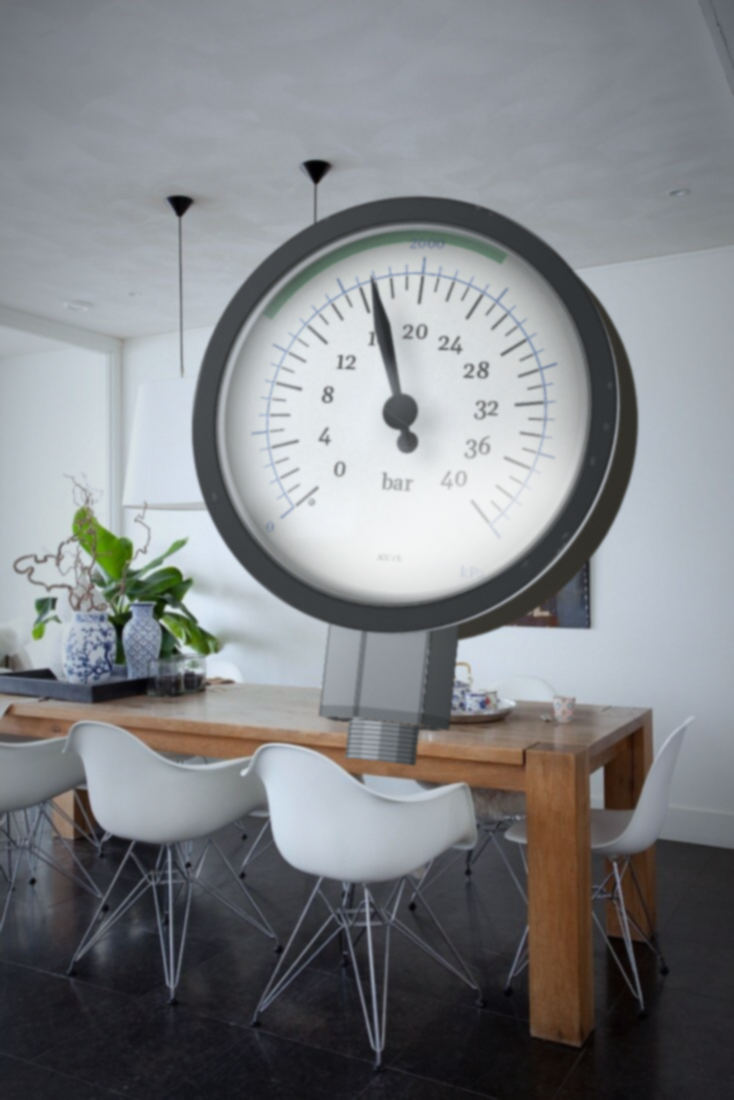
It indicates 17; bar
